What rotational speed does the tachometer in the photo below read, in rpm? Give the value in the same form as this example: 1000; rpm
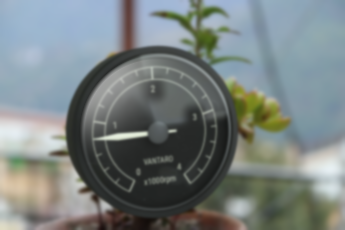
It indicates 800; rpm
